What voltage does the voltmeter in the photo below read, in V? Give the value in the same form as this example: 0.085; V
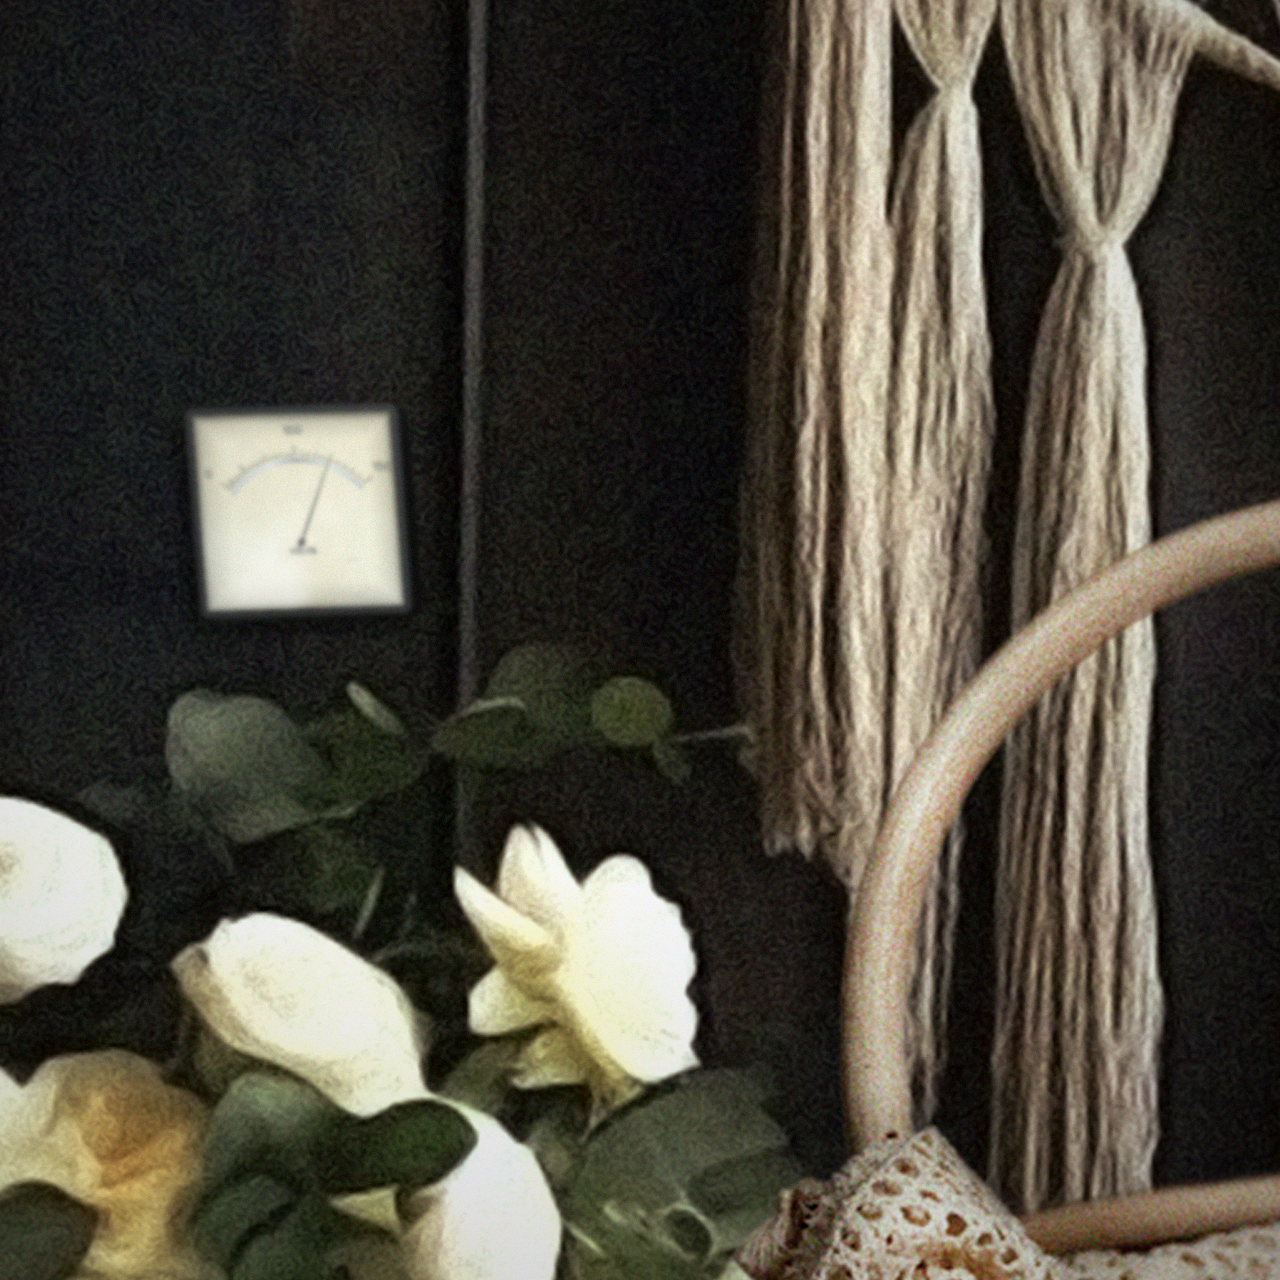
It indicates 125; V
